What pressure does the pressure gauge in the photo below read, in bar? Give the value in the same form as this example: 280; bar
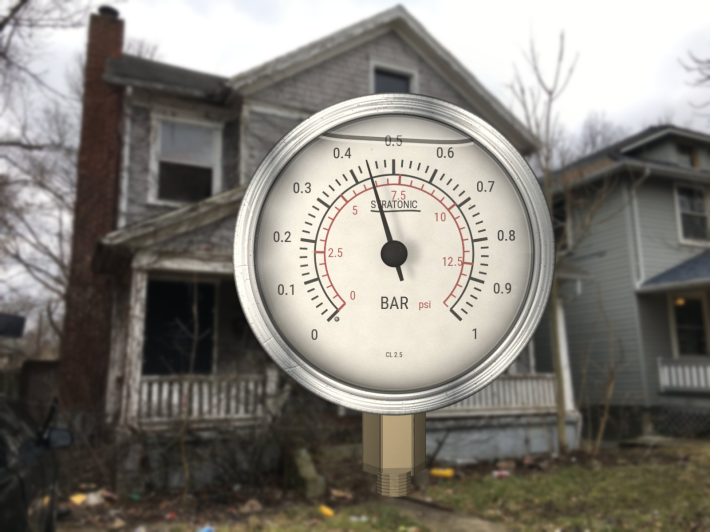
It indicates 0.44; bar
